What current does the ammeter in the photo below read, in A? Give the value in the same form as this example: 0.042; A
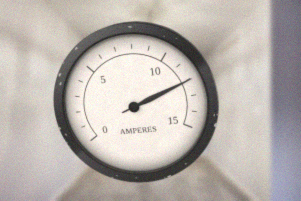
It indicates 12; A
